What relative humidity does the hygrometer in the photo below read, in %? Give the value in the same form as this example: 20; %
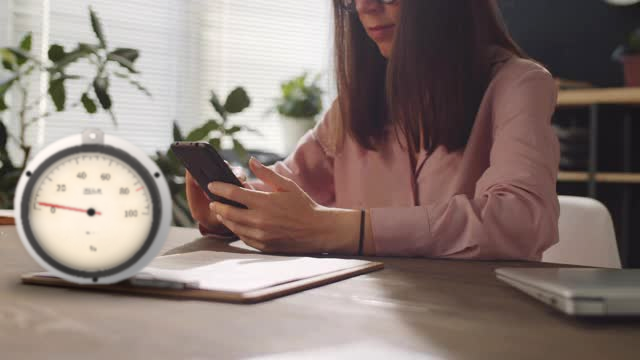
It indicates 4; %
